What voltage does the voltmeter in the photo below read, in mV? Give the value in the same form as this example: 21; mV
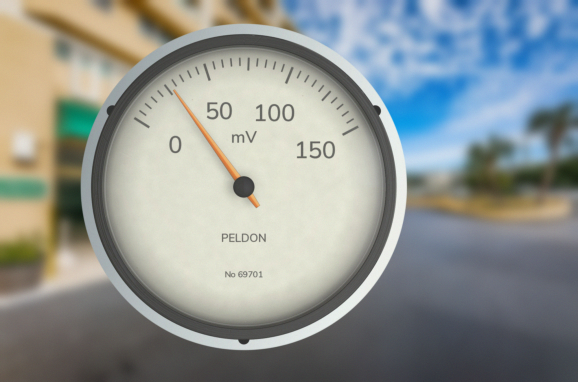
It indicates 27.5; mV
